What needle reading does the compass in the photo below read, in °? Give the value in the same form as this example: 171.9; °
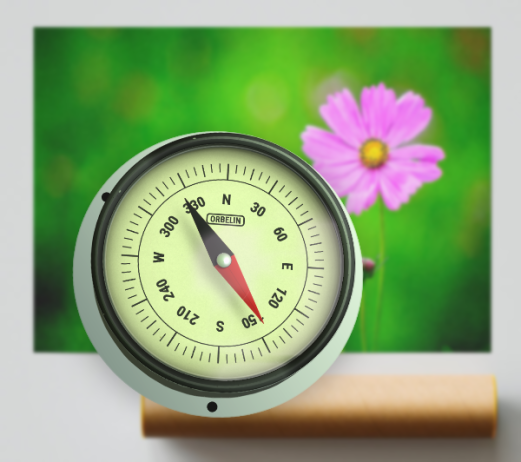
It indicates 145; °
